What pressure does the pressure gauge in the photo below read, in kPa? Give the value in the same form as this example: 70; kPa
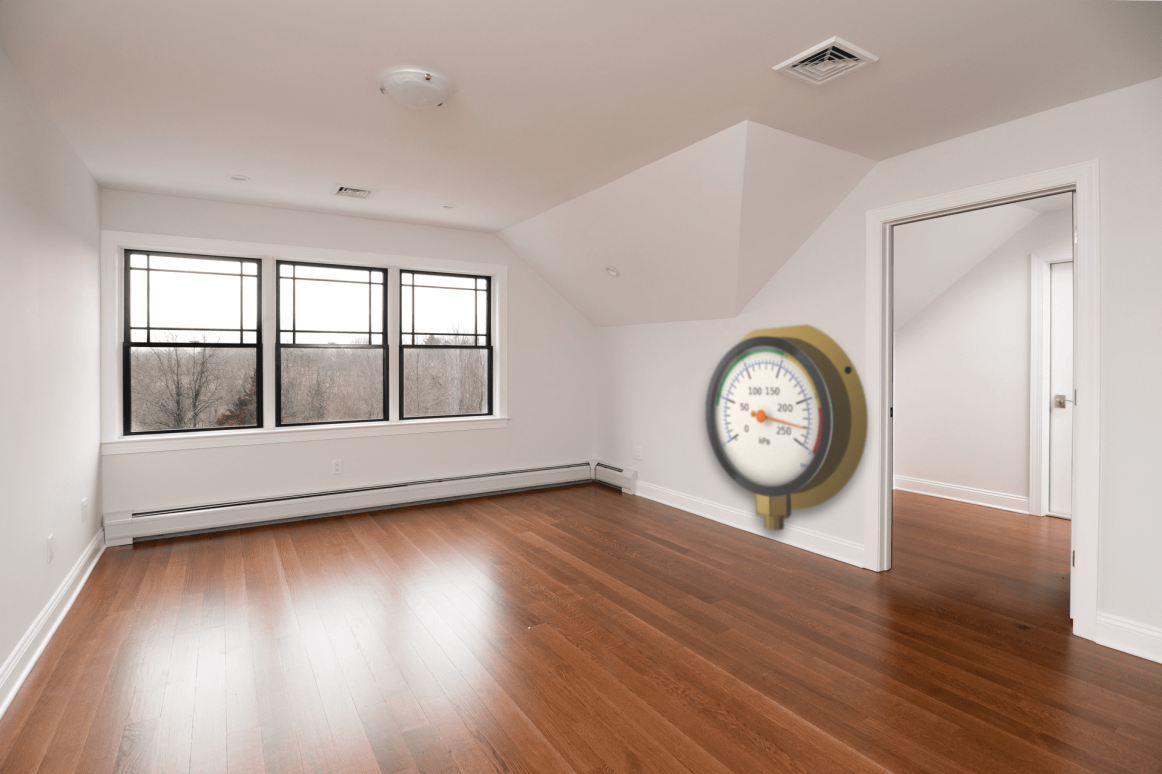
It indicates 230; kPa
